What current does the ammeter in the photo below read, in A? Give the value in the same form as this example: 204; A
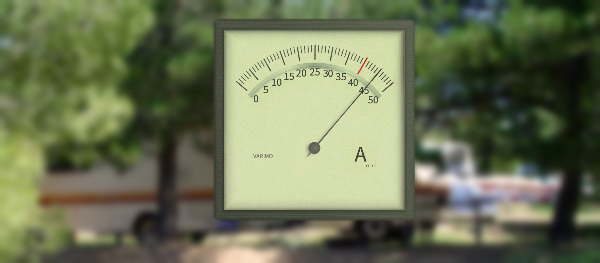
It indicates 45; A
